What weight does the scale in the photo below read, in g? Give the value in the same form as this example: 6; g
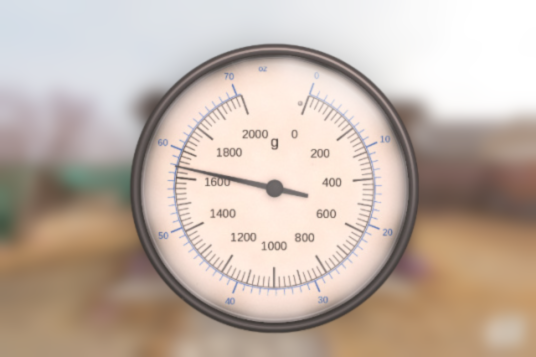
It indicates 1640; g
